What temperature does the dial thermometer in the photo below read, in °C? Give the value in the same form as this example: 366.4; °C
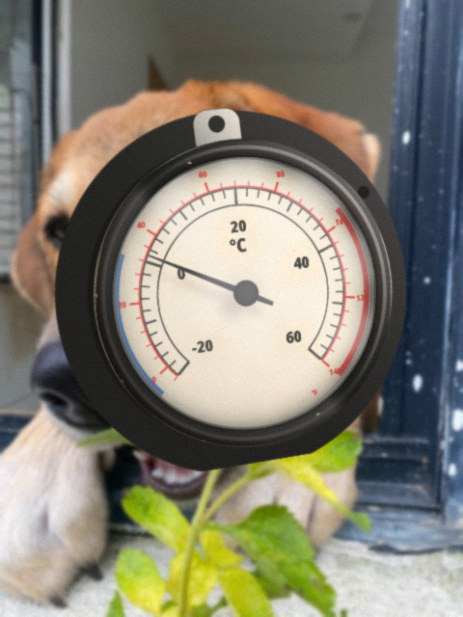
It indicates 1; °C
